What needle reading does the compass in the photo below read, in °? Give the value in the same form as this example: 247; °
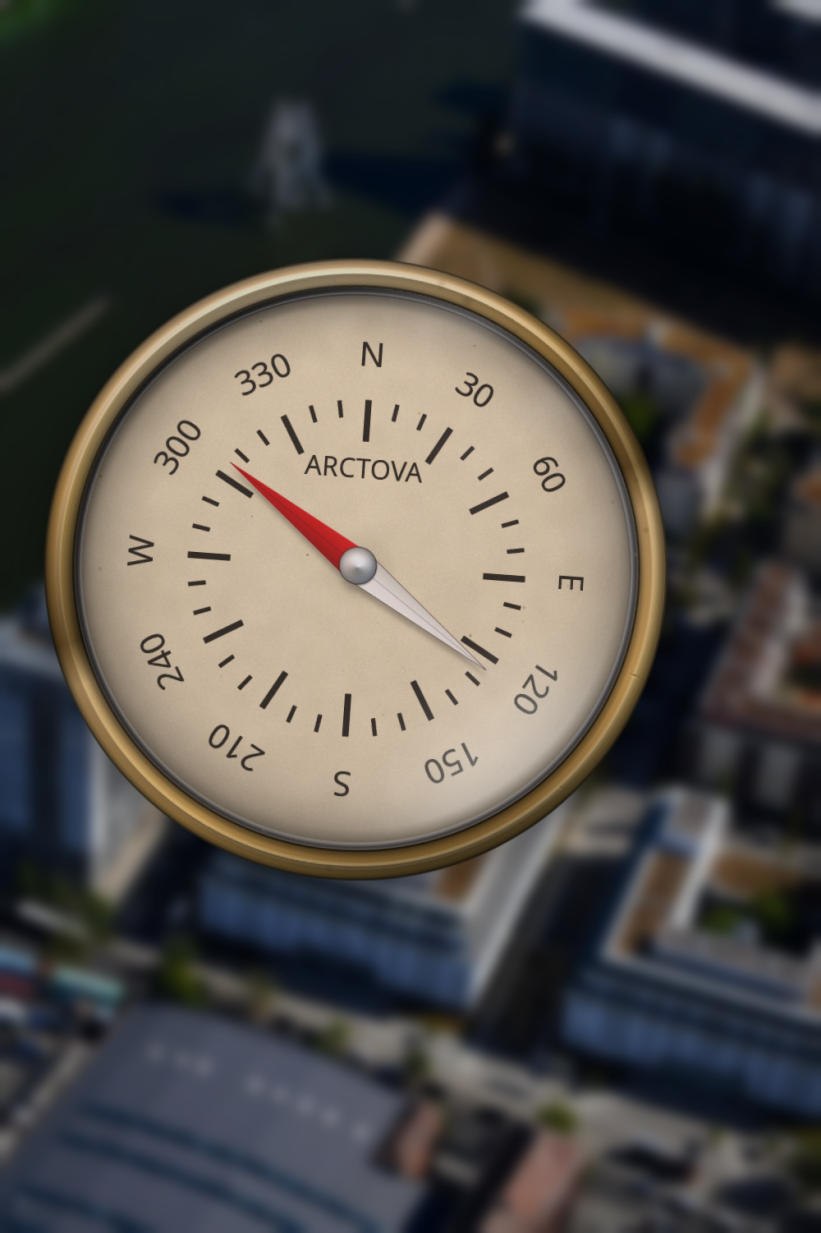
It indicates 305; °
